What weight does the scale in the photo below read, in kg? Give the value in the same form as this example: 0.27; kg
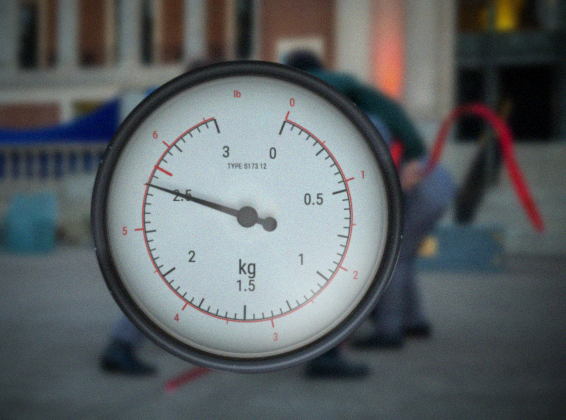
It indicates 2.5; kg
